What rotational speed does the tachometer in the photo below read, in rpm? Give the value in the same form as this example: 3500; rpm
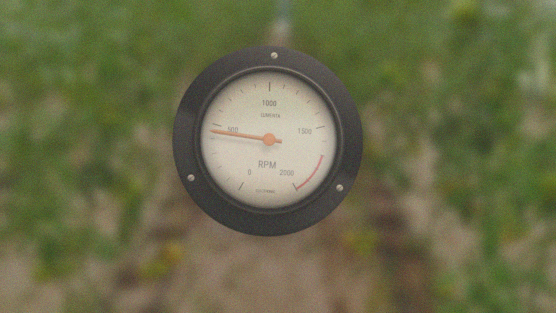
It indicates 450; rpm
